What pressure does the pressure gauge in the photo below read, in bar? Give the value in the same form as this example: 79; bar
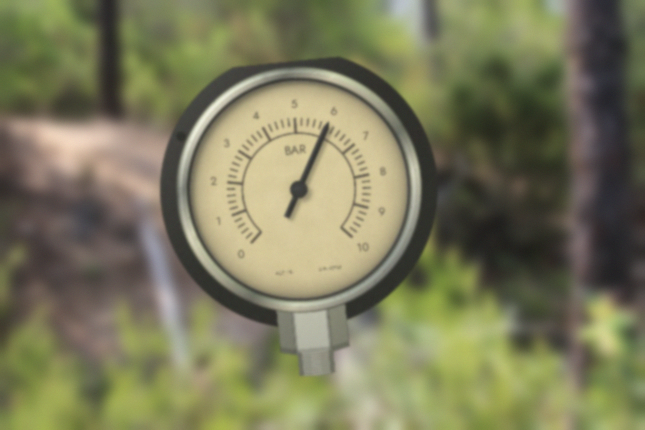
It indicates 6; bar
